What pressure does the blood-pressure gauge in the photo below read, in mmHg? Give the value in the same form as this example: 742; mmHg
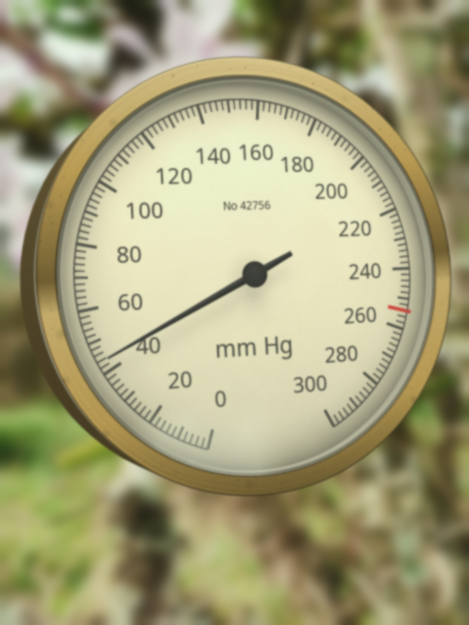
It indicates 44; mmHg
